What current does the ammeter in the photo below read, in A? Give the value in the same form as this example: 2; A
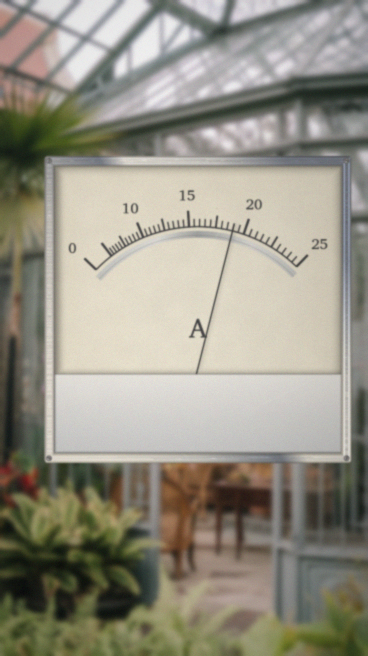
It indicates 19; A
